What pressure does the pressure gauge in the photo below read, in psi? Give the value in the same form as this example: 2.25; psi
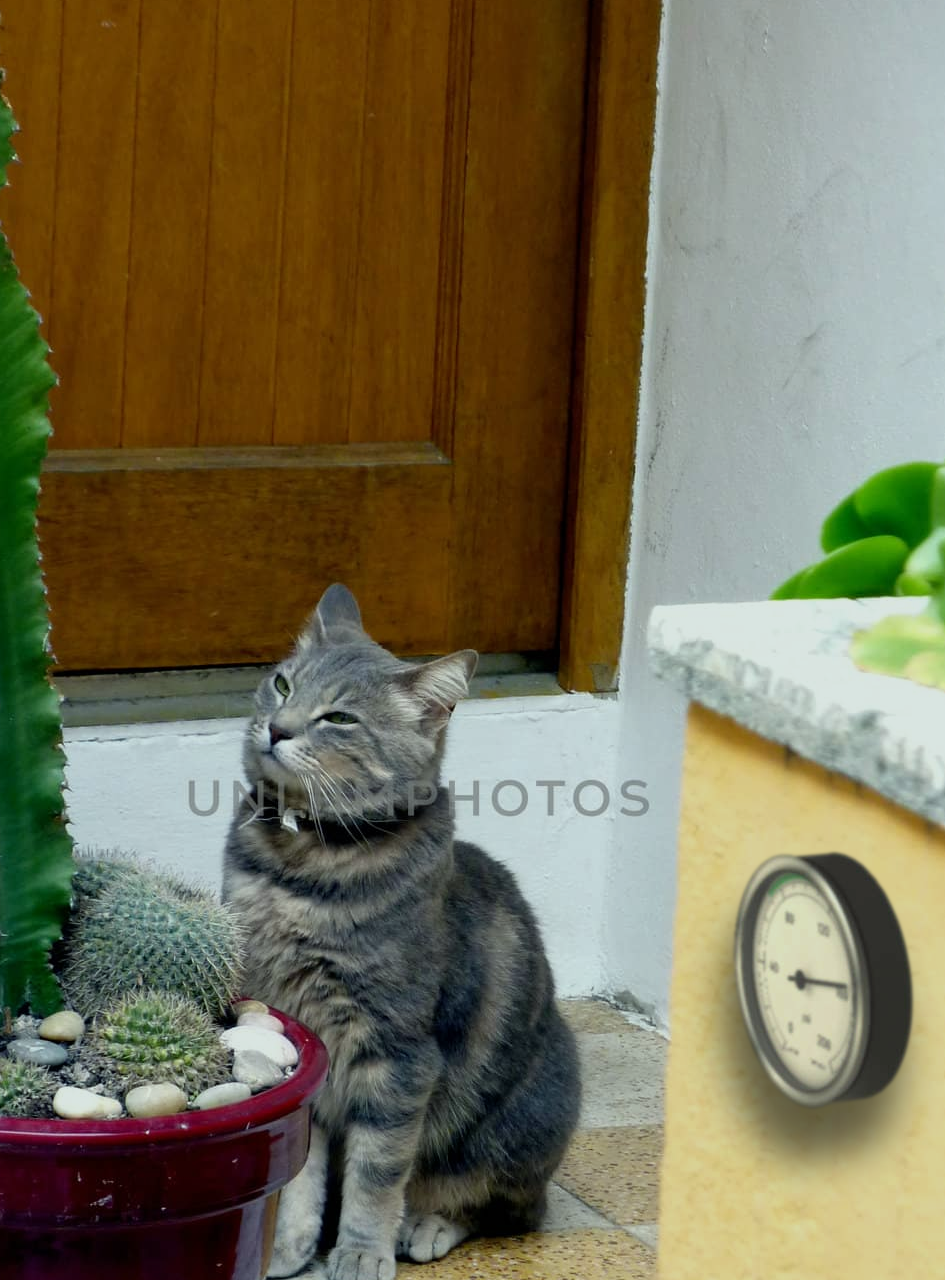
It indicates 155; psi
